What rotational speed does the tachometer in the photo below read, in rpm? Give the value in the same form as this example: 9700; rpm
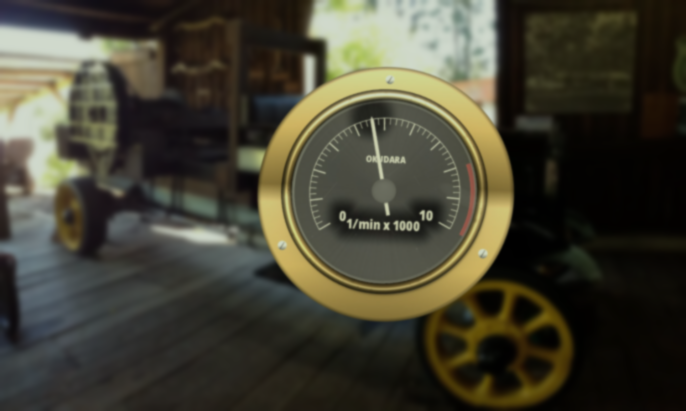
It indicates 4600; rpm
